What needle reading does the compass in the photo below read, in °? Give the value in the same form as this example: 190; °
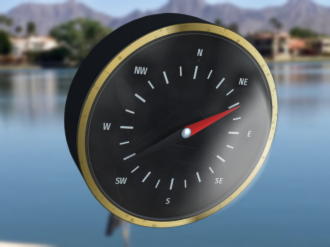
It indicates 60; °
